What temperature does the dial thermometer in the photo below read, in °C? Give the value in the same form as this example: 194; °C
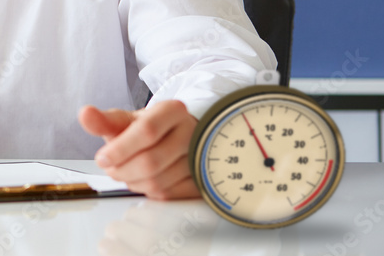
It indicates 0; °C
